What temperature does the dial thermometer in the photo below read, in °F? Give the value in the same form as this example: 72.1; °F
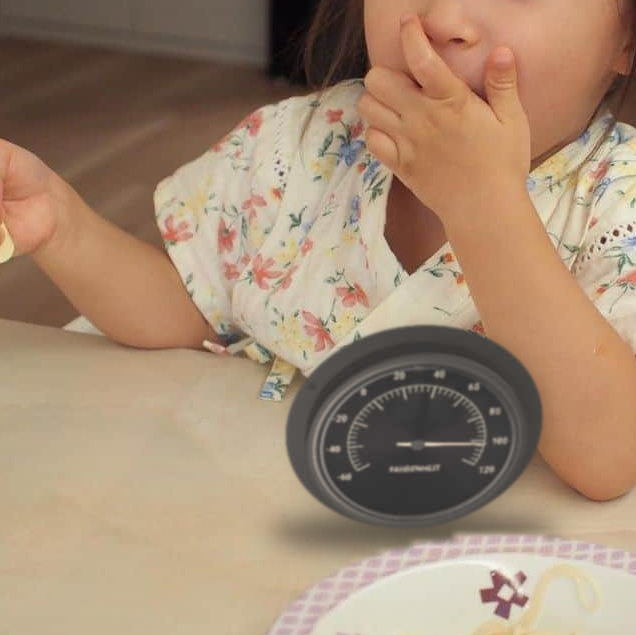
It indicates 100; °F
